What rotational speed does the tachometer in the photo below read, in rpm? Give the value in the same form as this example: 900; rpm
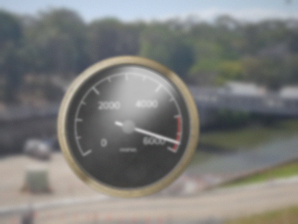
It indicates 5750; rpm
